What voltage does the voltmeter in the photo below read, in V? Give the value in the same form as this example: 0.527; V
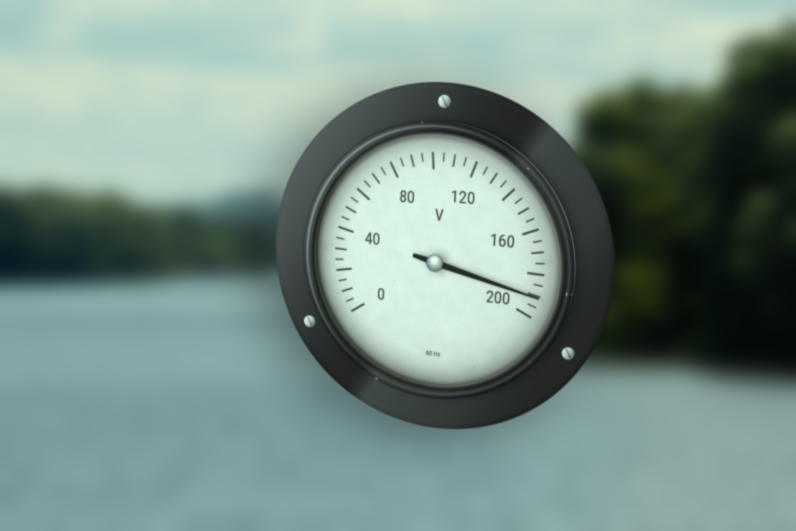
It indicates 190; V
